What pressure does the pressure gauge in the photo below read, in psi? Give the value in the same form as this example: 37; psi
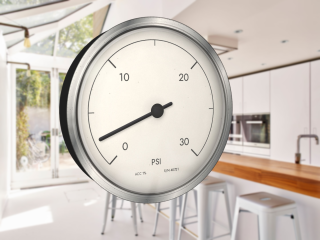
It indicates 2.5; psi
